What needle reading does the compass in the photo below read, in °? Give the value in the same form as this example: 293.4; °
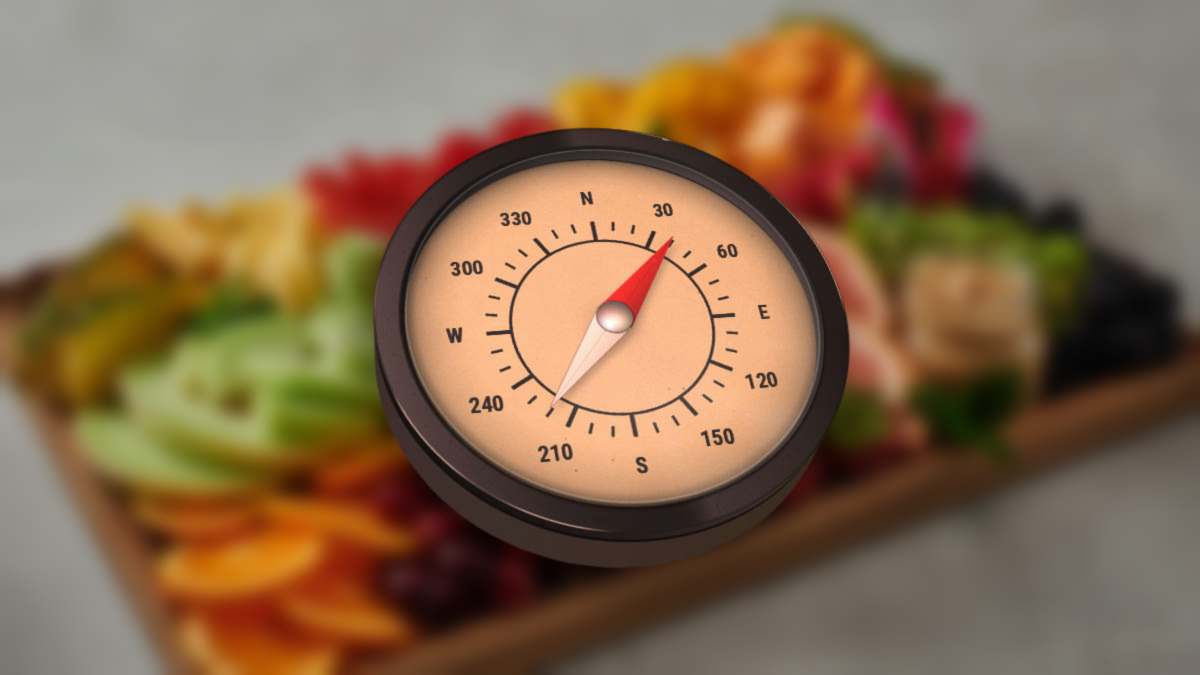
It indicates 40; °
